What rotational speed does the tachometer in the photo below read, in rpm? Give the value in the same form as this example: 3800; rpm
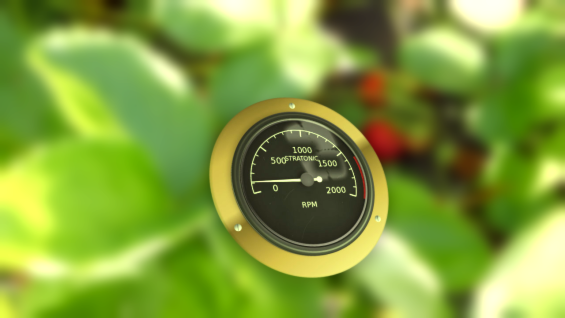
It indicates 100; rpm
